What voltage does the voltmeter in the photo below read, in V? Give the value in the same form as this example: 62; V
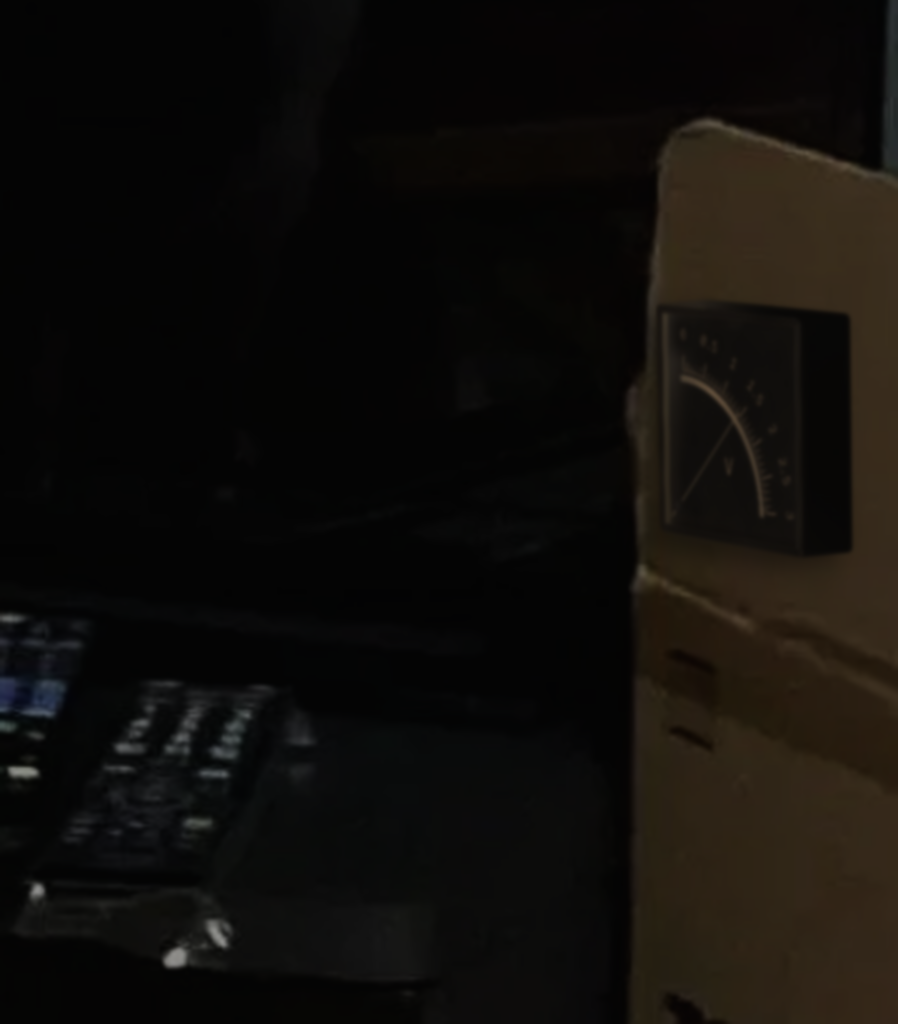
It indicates 1.5; V
